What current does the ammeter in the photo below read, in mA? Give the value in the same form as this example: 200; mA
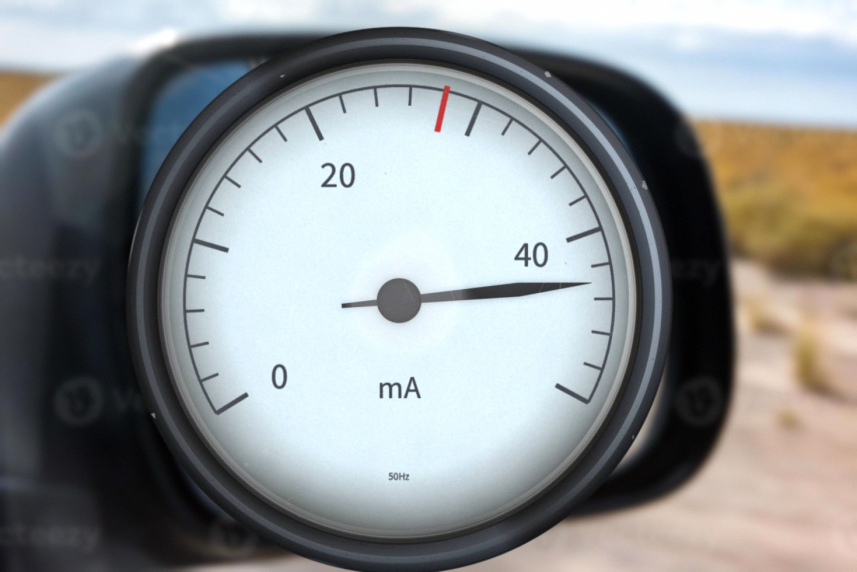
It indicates 43; mA
